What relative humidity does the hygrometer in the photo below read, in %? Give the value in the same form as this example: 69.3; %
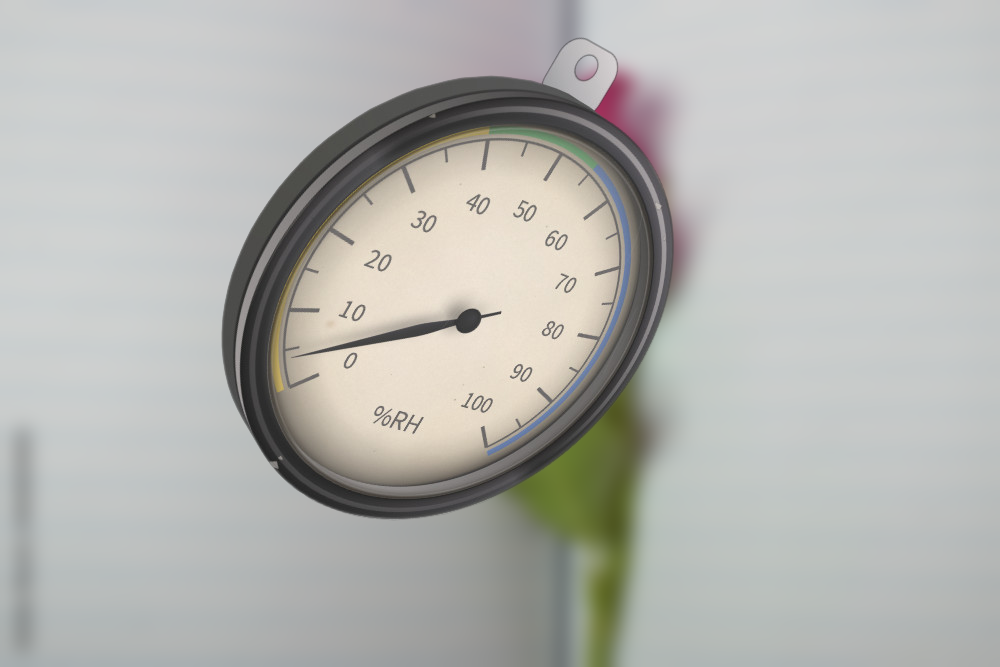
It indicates 5; %
